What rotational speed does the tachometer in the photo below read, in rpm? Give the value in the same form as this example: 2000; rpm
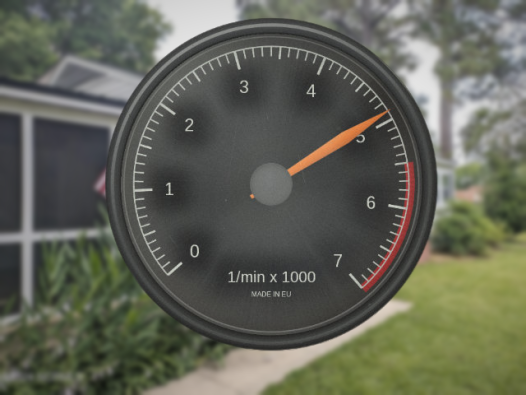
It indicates 4900; rpm
